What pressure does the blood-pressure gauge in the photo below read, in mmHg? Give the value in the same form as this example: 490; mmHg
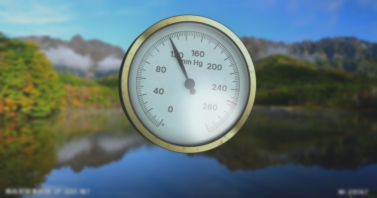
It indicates 120; mmHg
